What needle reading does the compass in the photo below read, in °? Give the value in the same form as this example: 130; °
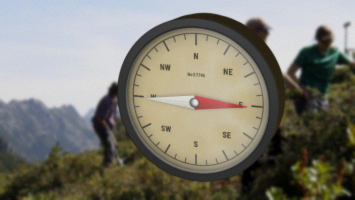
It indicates 90; °
